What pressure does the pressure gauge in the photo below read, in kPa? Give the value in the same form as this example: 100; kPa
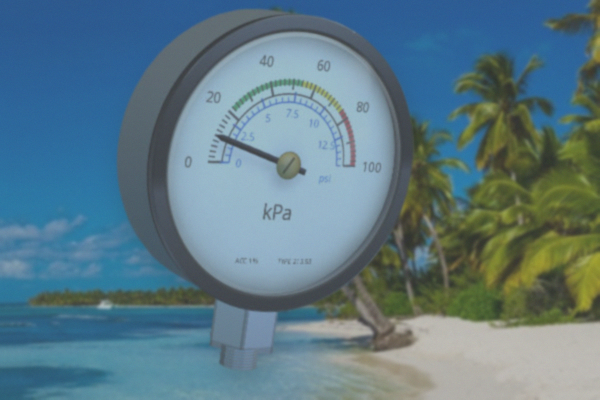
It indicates 10; kPa
